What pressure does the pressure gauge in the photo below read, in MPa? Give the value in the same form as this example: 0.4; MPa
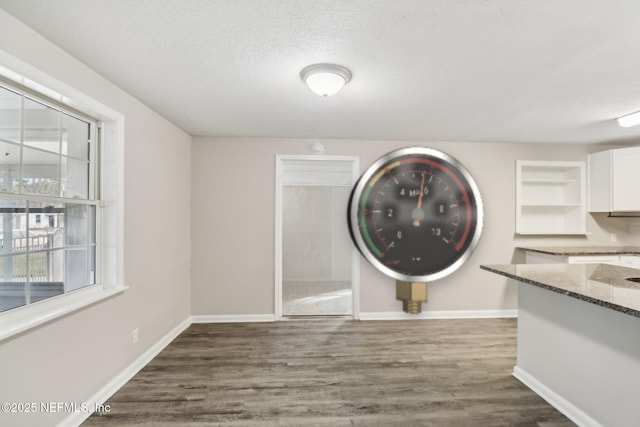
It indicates 5.5; MPa
